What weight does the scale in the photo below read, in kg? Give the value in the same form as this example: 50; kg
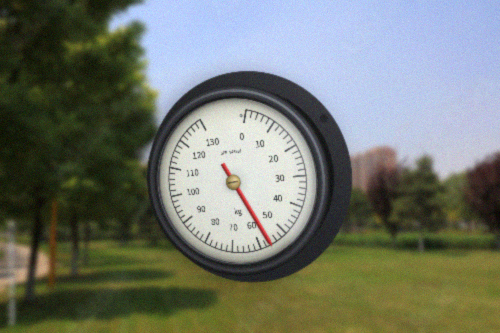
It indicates 56; kg
